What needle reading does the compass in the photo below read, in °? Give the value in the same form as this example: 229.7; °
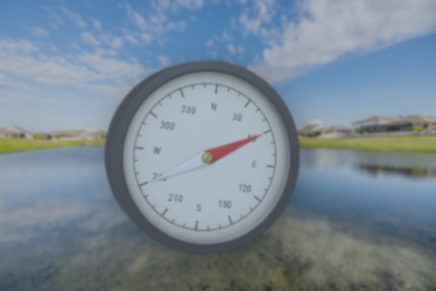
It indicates 60; °
